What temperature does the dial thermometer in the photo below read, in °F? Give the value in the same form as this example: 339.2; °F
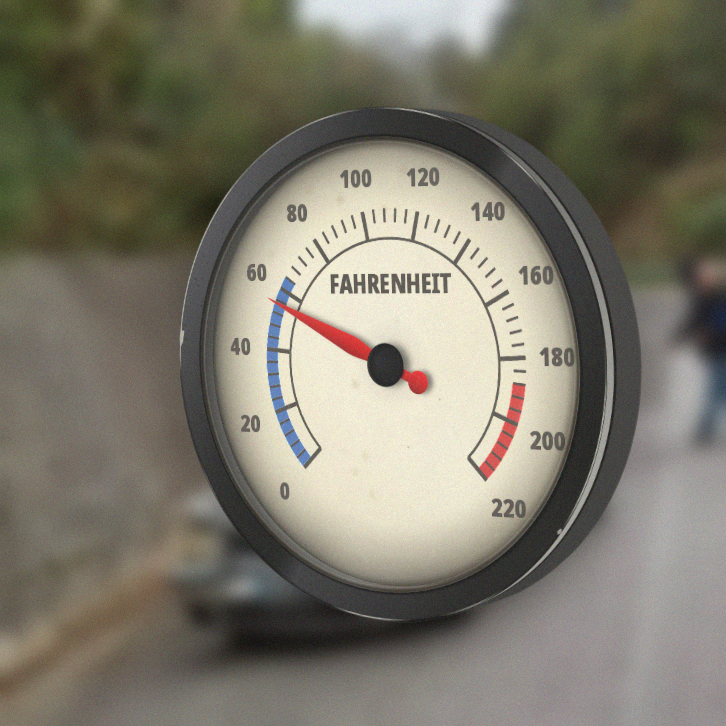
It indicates 56; °F
